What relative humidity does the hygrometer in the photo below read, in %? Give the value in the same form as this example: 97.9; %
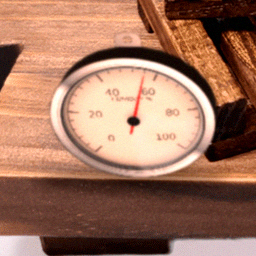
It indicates 56; %
